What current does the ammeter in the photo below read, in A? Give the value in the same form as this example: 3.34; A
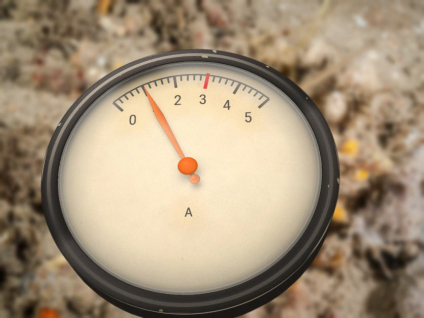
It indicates 1; A
